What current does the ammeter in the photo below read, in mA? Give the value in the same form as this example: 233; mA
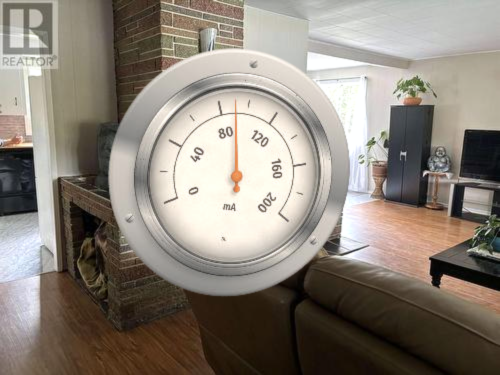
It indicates 90; mA
